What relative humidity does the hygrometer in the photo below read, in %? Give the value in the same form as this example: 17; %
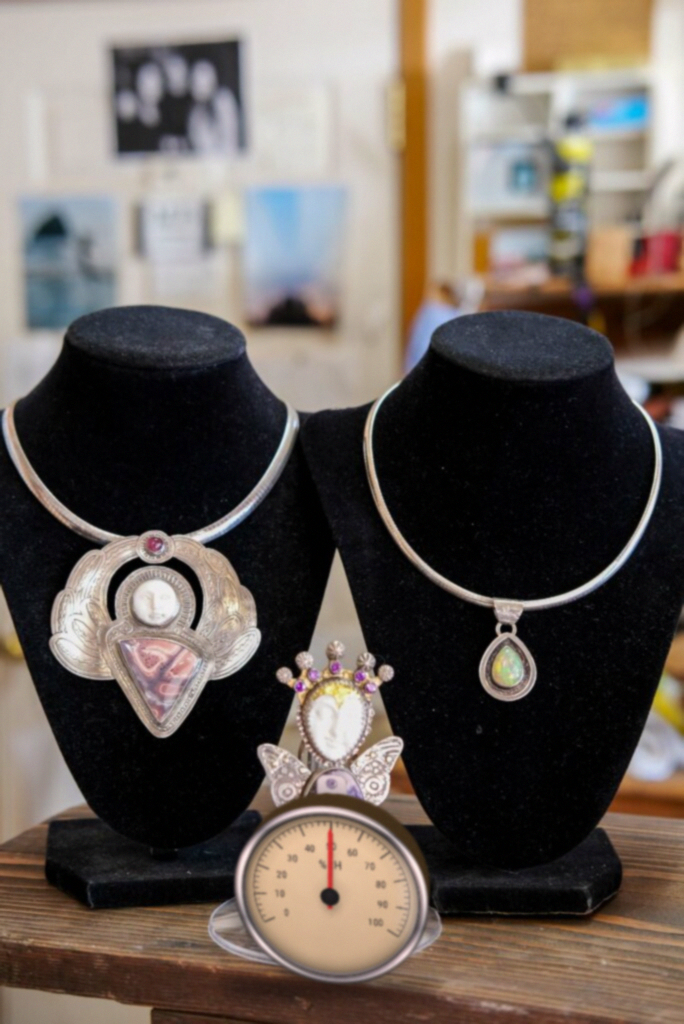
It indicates 50; %
